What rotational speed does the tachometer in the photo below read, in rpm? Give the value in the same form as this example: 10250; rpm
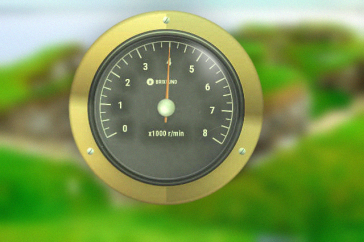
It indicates 4000; rpm
